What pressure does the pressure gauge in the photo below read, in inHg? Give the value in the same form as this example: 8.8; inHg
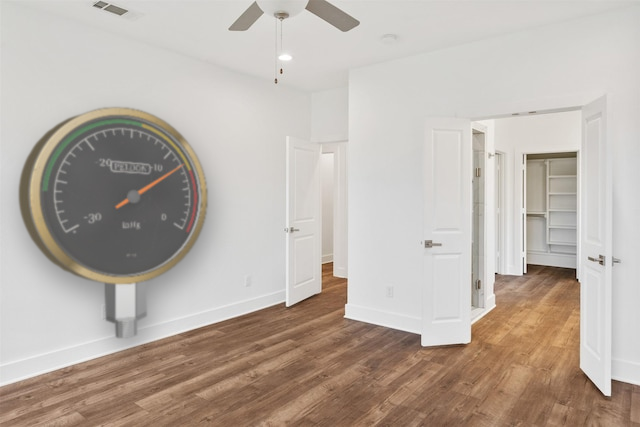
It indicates -8; inHg
